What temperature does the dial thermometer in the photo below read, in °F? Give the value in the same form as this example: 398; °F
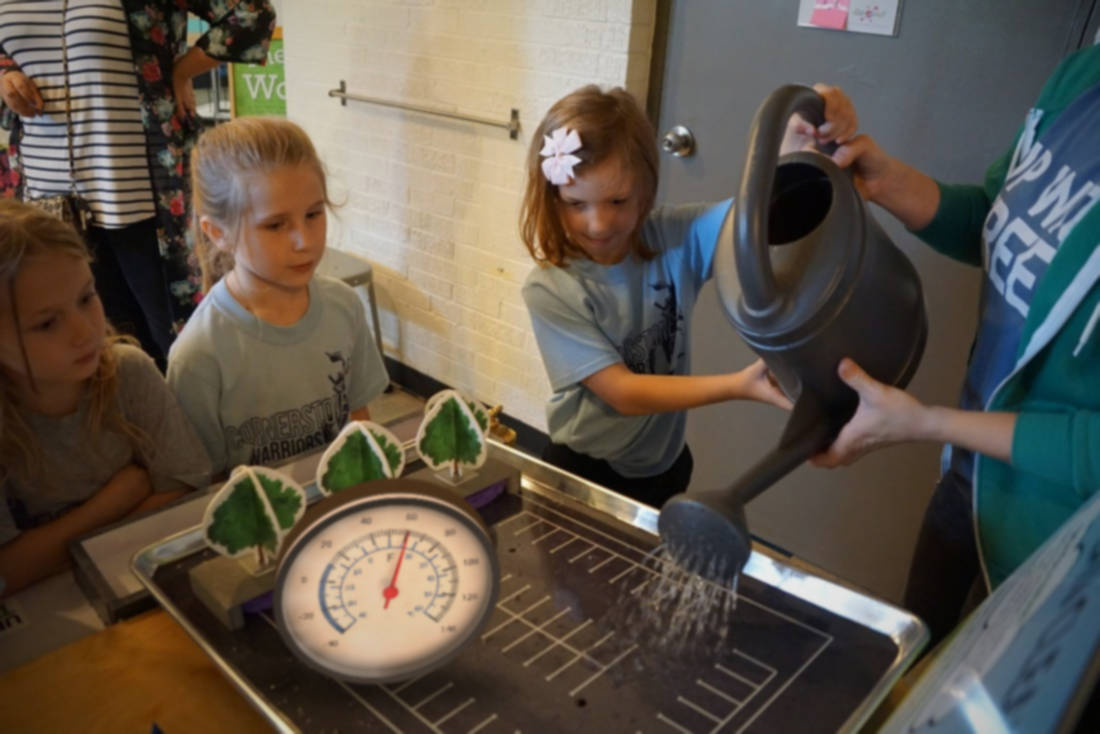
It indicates 60; °F
